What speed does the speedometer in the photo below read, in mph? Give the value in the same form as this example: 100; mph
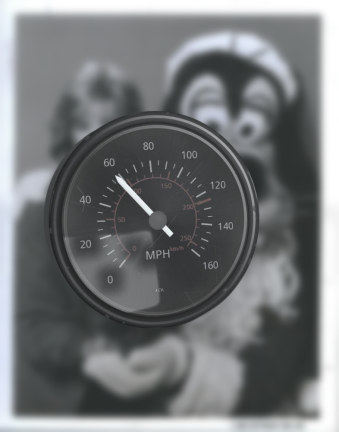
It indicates 57.5; mph
